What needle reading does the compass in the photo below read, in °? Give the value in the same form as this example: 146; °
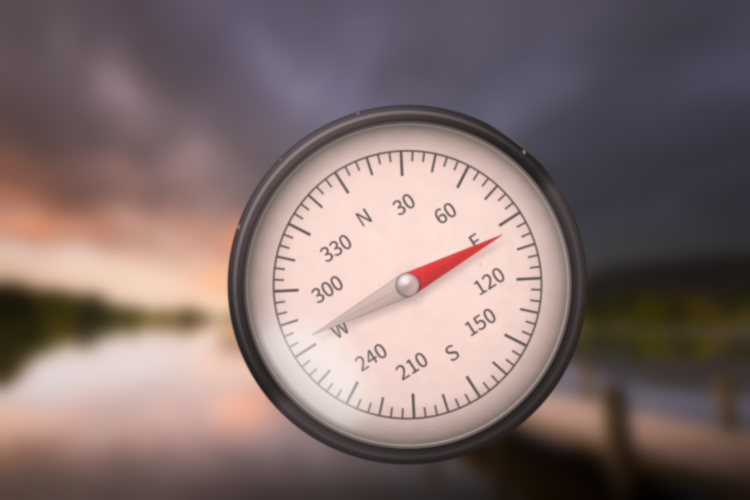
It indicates 95; °
